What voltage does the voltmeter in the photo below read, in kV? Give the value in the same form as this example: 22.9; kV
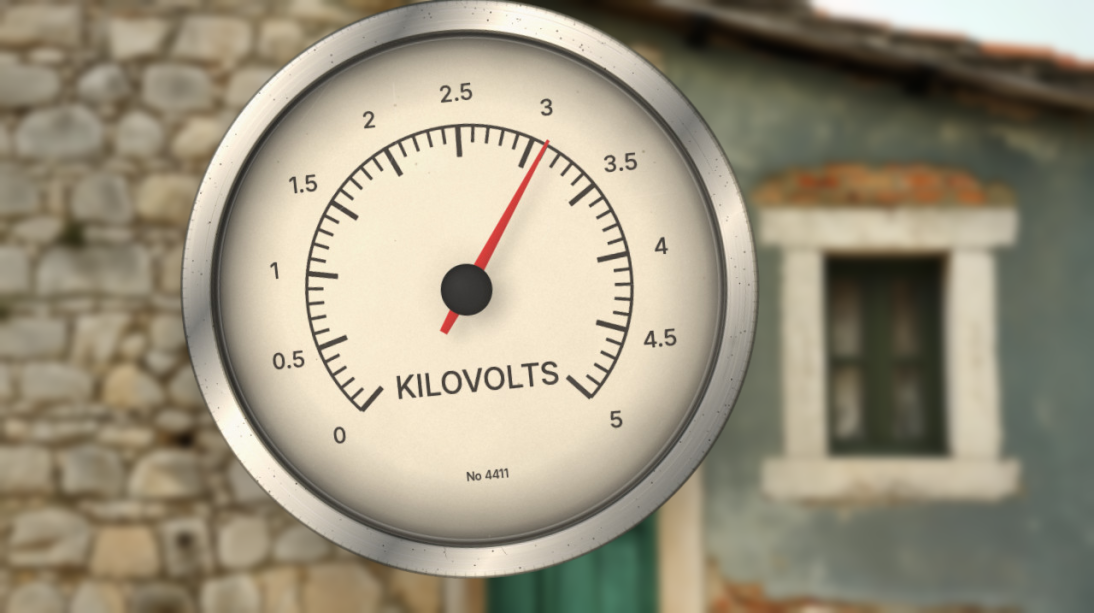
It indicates 3.1; kV
